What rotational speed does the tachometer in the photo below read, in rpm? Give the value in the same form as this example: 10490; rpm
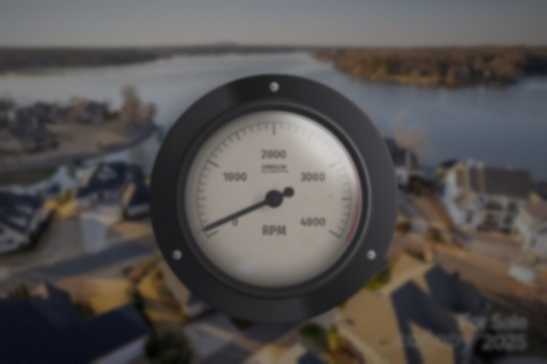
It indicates 100; rpm
